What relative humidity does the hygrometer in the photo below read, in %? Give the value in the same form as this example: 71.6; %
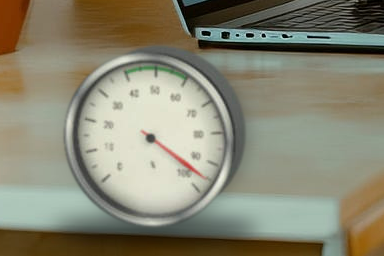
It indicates 95; %
